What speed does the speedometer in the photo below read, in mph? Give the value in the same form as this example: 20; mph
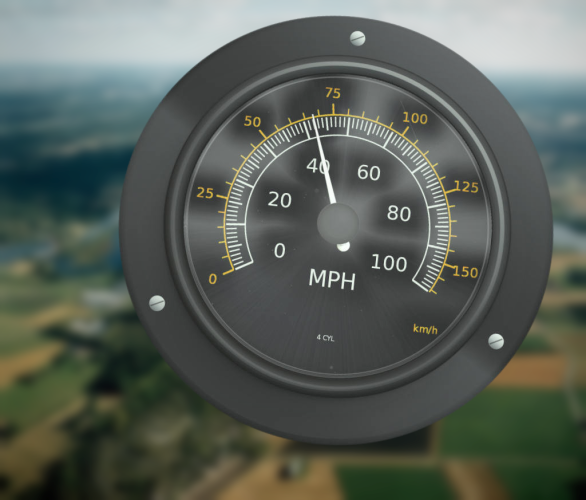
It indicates 42; mph
